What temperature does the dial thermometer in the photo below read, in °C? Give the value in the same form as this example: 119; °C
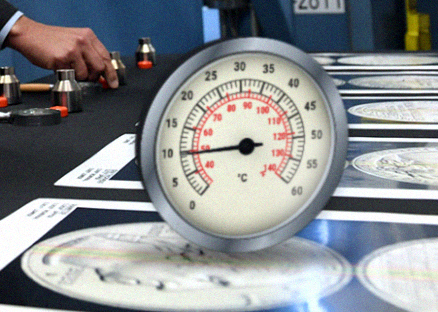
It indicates 10; °C
